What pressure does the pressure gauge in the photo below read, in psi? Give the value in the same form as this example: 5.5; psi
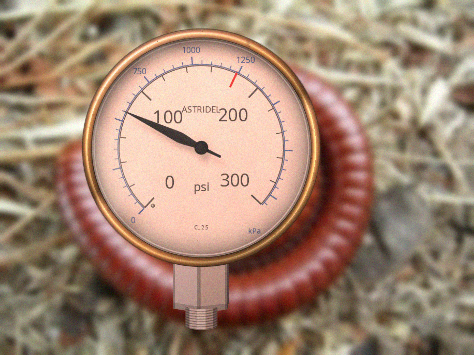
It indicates 80; psi
